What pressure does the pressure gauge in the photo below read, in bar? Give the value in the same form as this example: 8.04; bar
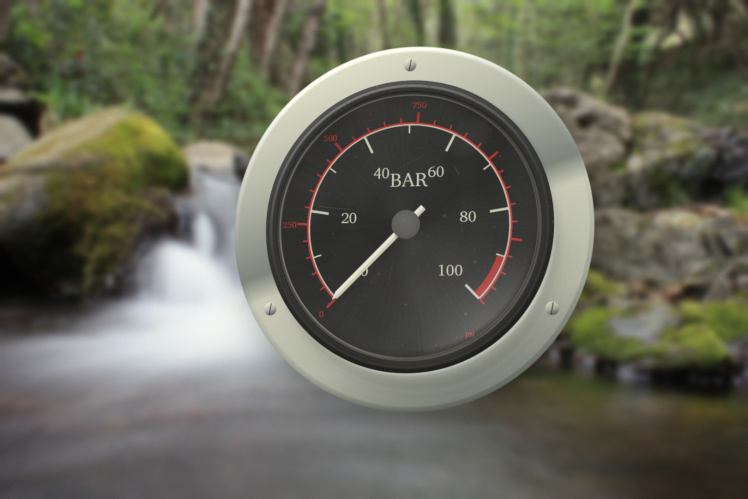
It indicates 0; bar
